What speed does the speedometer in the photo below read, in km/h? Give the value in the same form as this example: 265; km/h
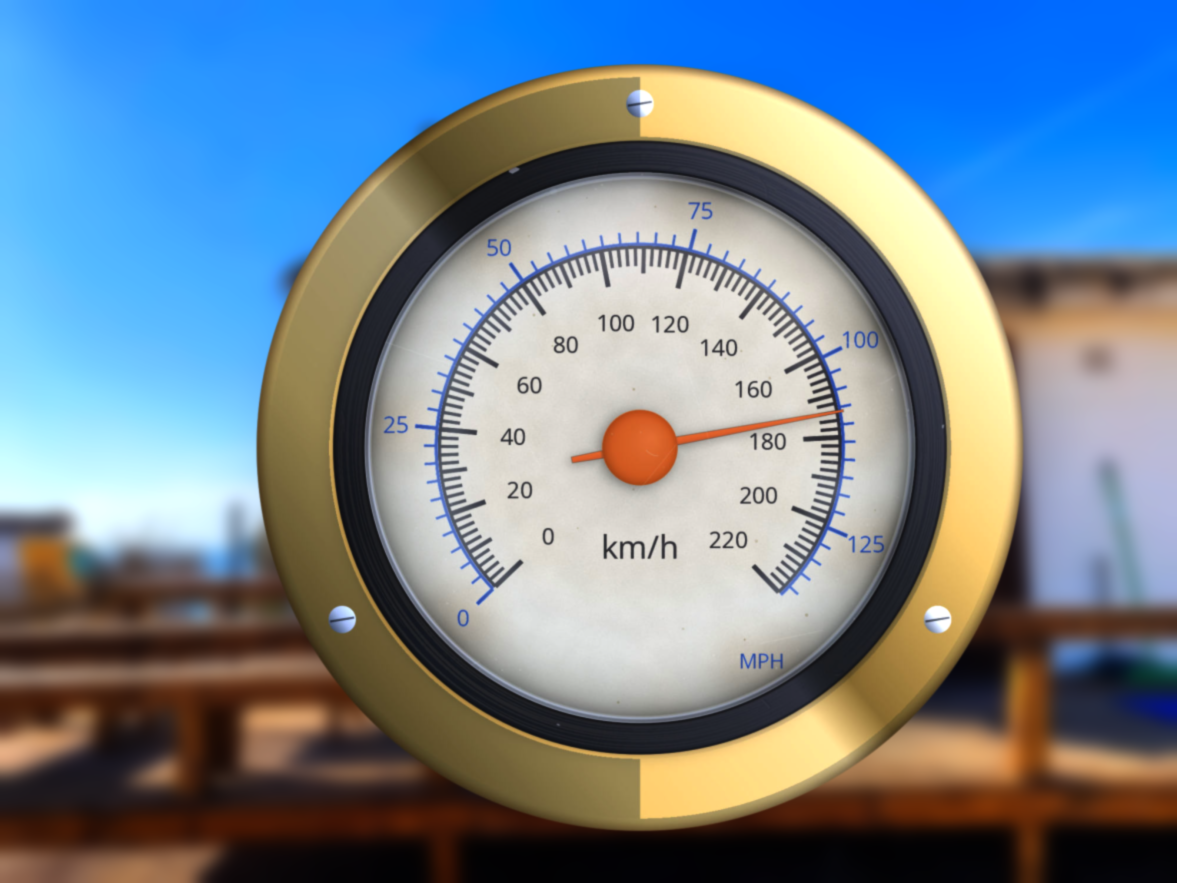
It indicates 174; km/h
